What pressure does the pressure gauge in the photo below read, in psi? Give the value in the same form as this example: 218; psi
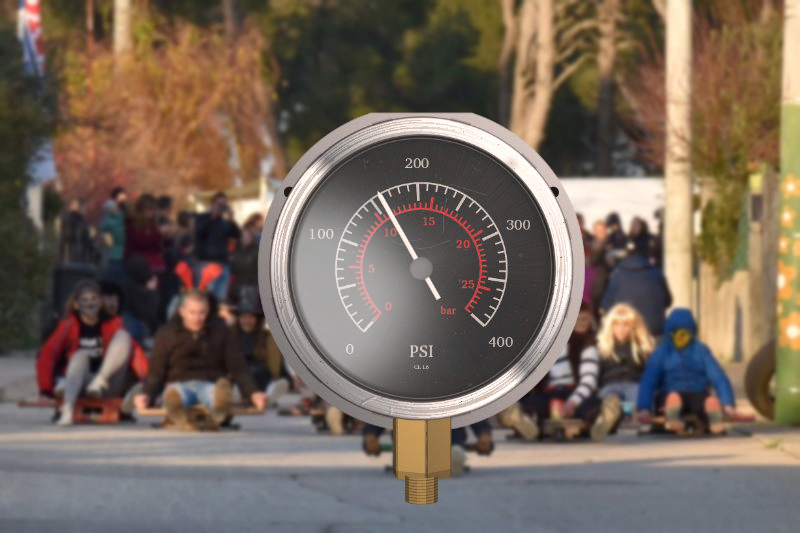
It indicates 160; psi
